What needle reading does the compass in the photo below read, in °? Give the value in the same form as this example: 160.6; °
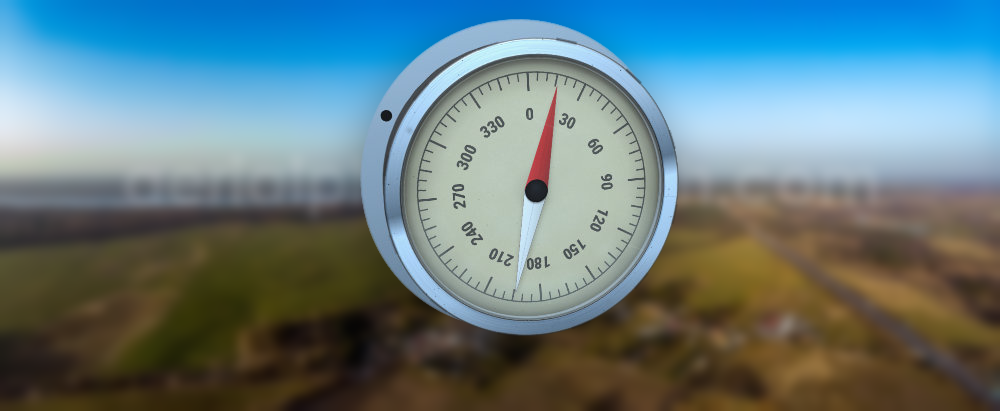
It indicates 15; °
